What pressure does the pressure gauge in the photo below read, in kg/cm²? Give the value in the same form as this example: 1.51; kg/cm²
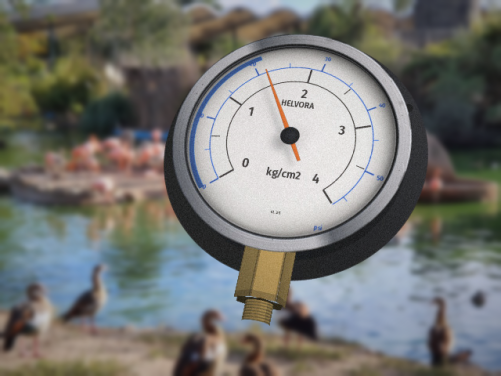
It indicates 1.5; kg/cm²
